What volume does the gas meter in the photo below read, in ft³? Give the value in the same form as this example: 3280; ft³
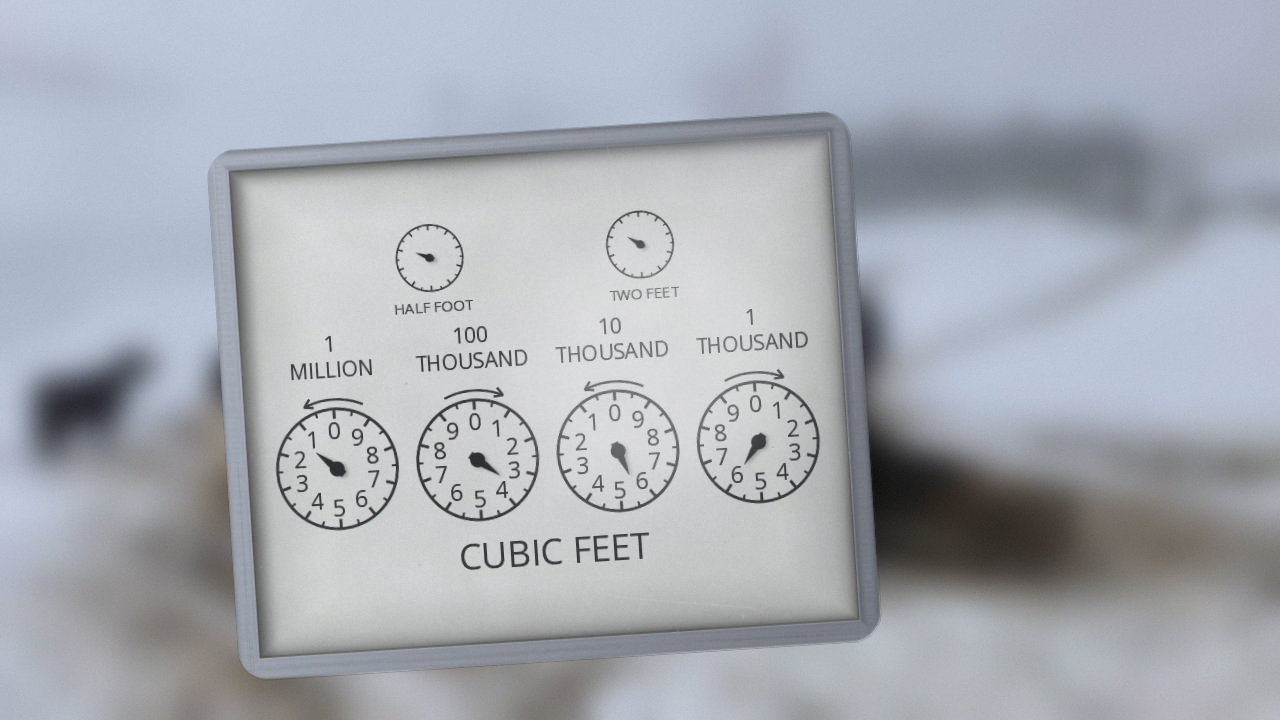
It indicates 135600; ft³
